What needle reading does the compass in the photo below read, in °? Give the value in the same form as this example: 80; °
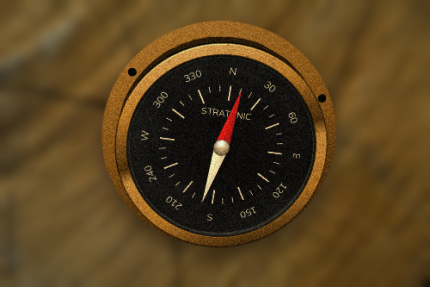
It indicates 10; °
